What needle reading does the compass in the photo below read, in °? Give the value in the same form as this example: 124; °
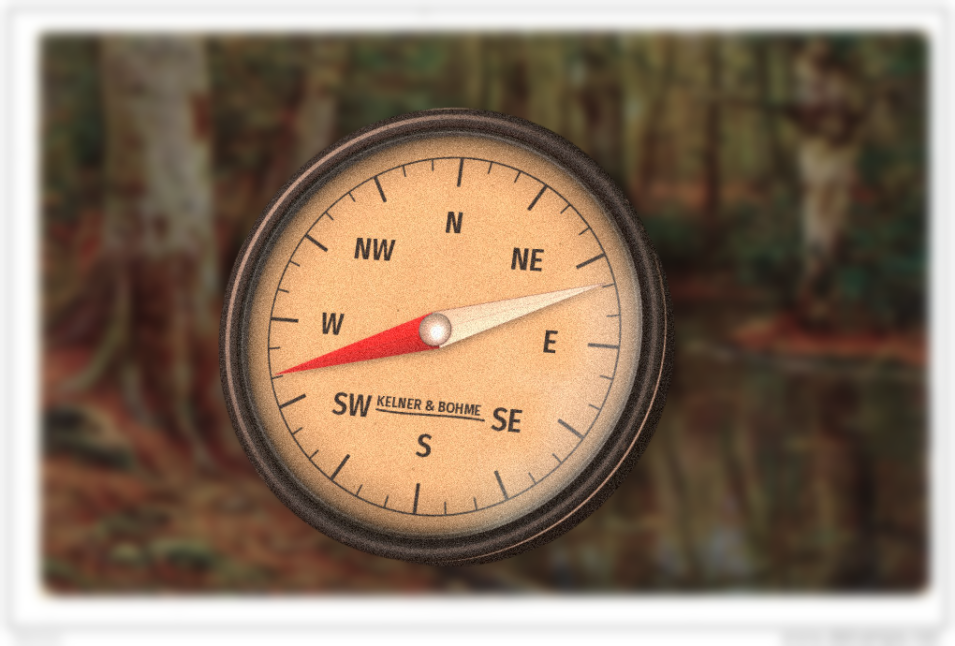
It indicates 250; °
